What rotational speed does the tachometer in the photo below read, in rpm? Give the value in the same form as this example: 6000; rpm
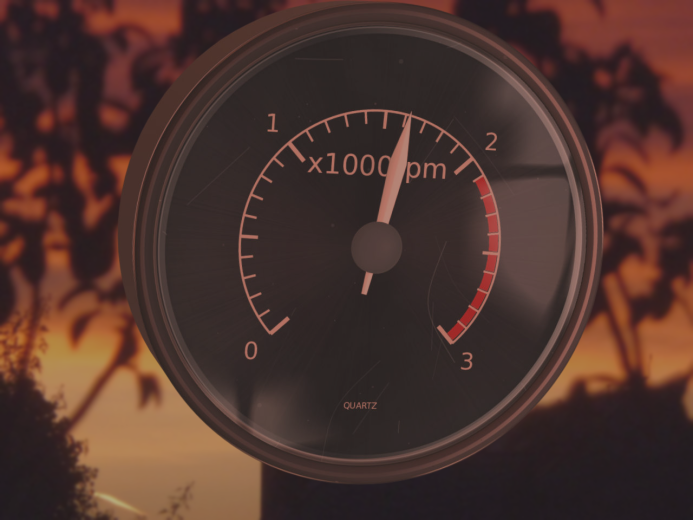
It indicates 1600; rpm
